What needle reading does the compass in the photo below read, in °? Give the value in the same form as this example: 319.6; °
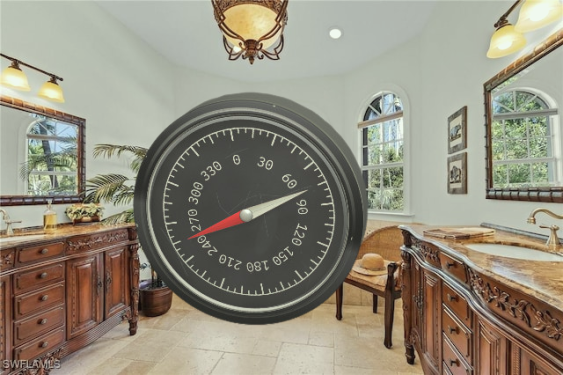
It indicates 255; °
